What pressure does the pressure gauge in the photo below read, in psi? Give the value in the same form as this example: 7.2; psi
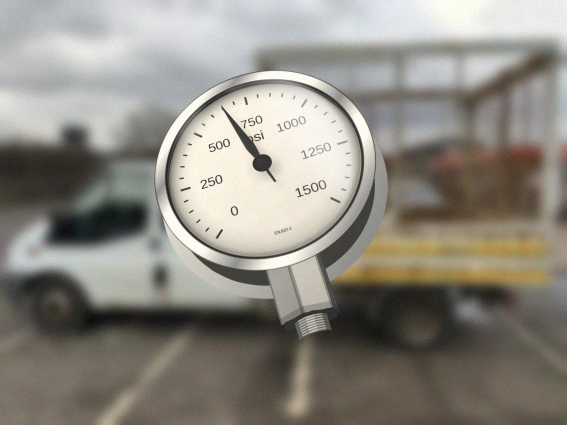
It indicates 650; psi
